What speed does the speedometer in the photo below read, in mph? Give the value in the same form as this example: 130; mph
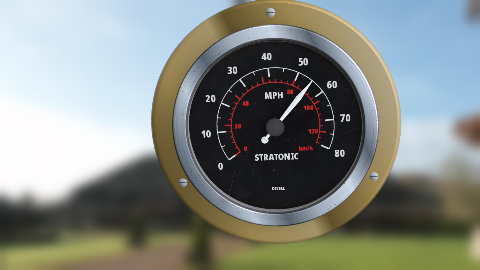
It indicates 55; mph
